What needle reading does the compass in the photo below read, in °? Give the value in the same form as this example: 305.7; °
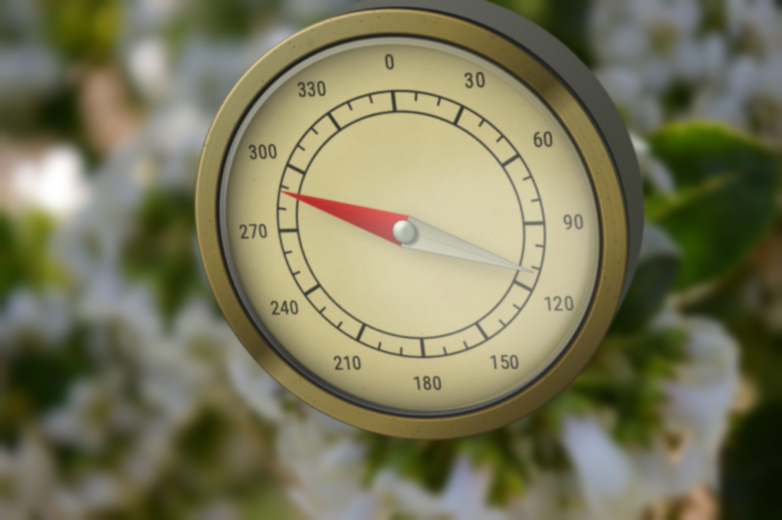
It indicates 290; °
